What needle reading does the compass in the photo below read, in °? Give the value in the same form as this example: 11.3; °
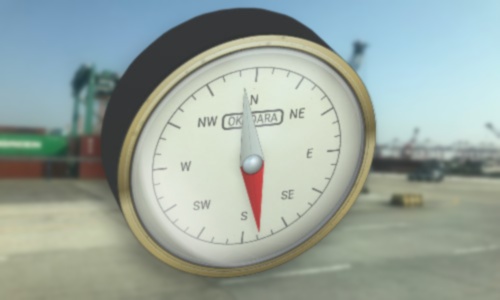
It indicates 170; °
